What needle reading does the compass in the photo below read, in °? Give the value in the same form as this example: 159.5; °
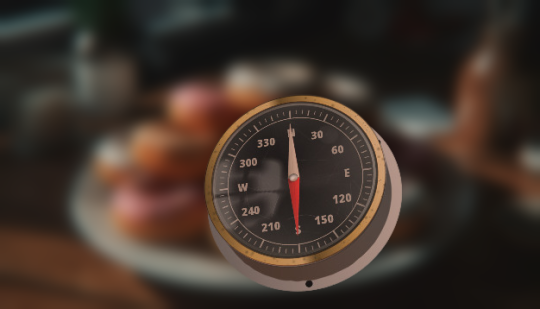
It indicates 180; °
